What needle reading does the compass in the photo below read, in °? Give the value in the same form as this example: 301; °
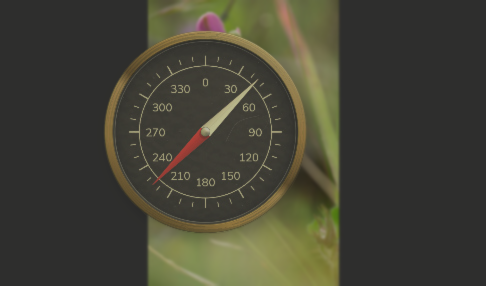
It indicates 225; °
